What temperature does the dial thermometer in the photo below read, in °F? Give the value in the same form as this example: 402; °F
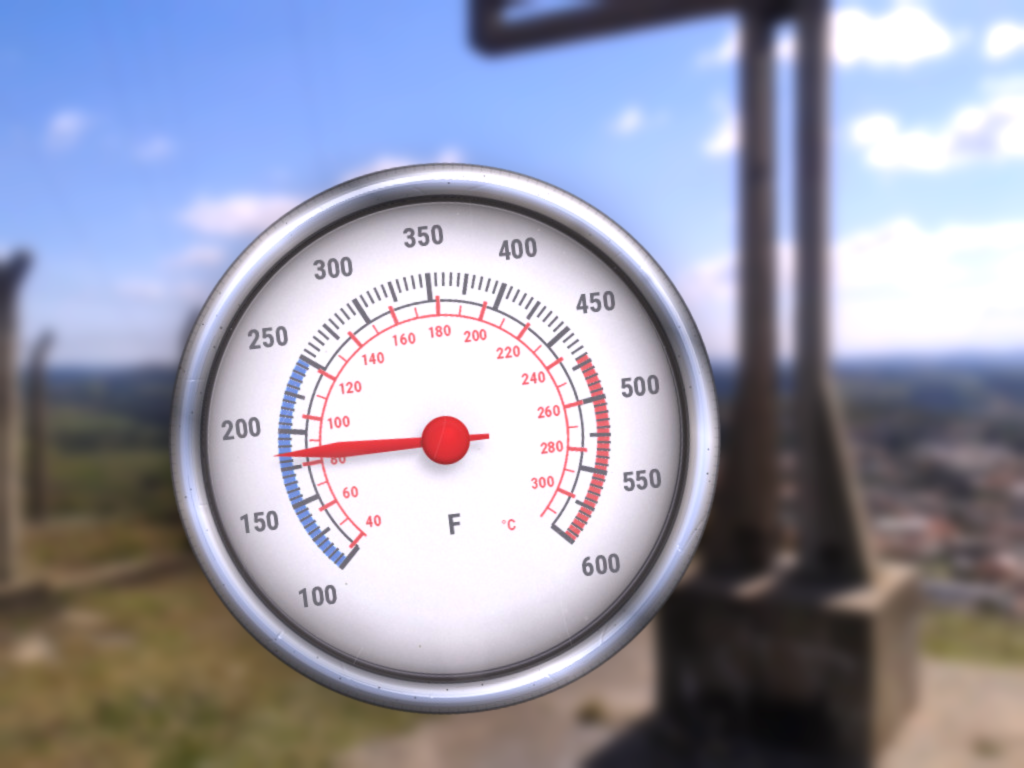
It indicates 185; °F
